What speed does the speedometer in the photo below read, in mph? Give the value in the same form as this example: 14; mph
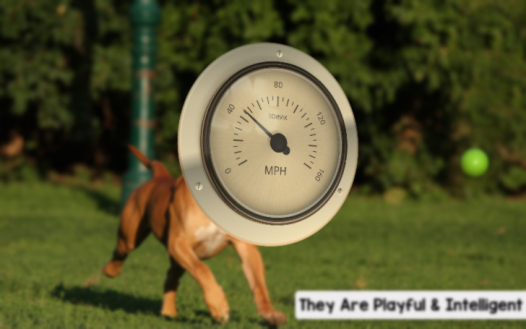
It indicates 45; mph
